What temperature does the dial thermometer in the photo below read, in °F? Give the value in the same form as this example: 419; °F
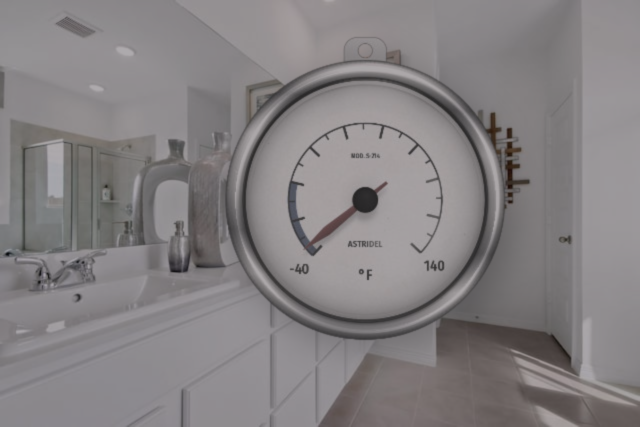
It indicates -35; °F
